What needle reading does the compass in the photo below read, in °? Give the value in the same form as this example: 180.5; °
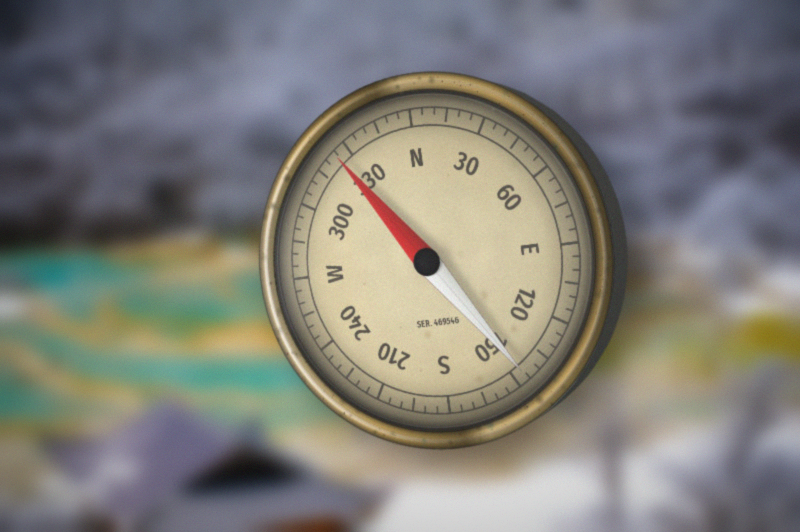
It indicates 325; °
